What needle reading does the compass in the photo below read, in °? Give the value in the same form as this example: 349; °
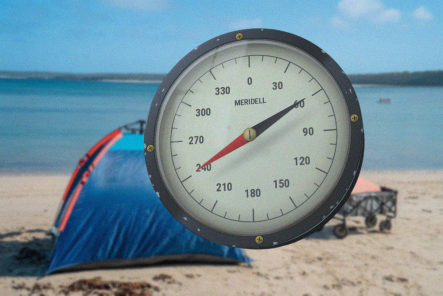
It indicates 240; °
